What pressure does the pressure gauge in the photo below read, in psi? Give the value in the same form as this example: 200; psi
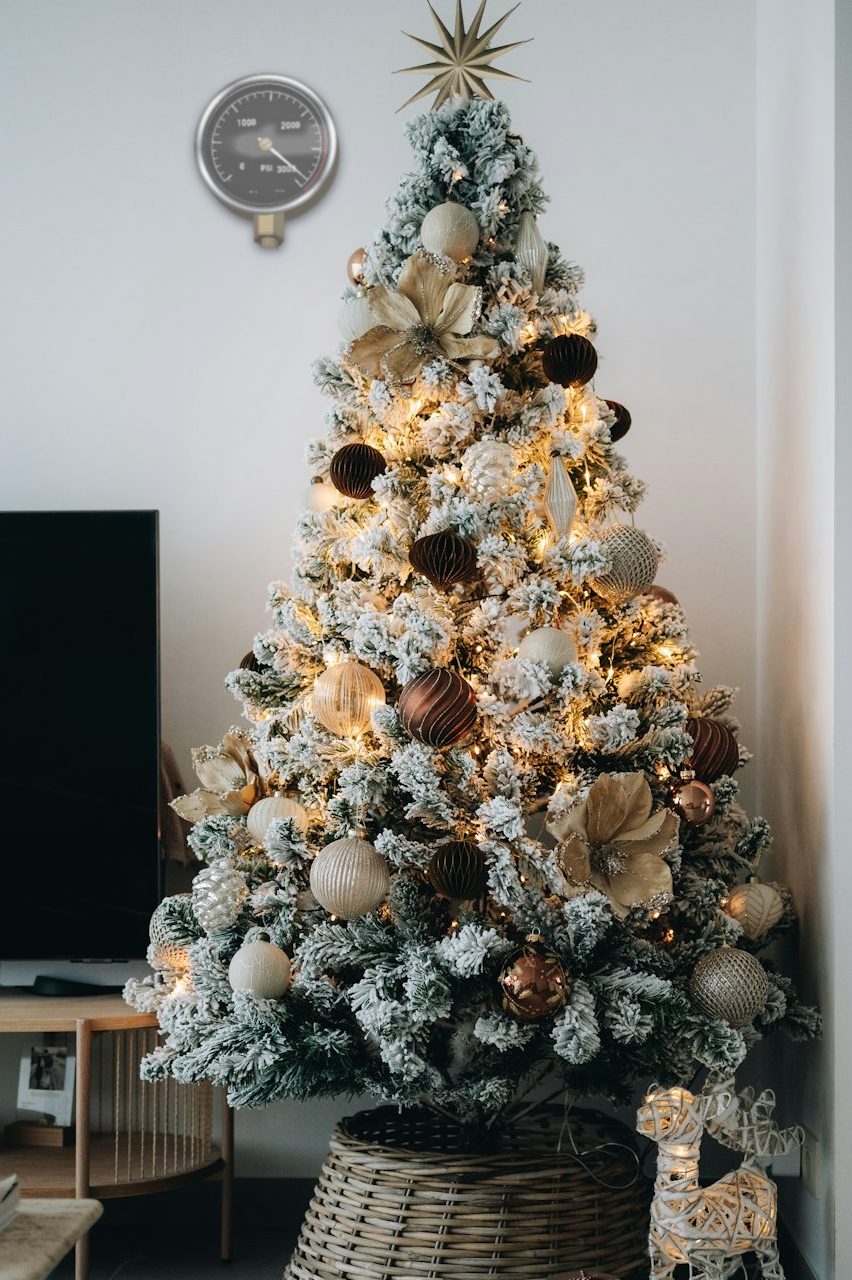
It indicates 2900; psi
